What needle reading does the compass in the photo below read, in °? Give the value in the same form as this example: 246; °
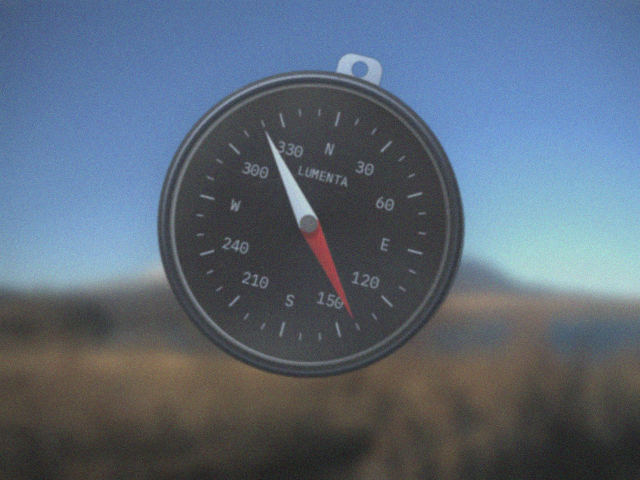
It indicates 140; °
